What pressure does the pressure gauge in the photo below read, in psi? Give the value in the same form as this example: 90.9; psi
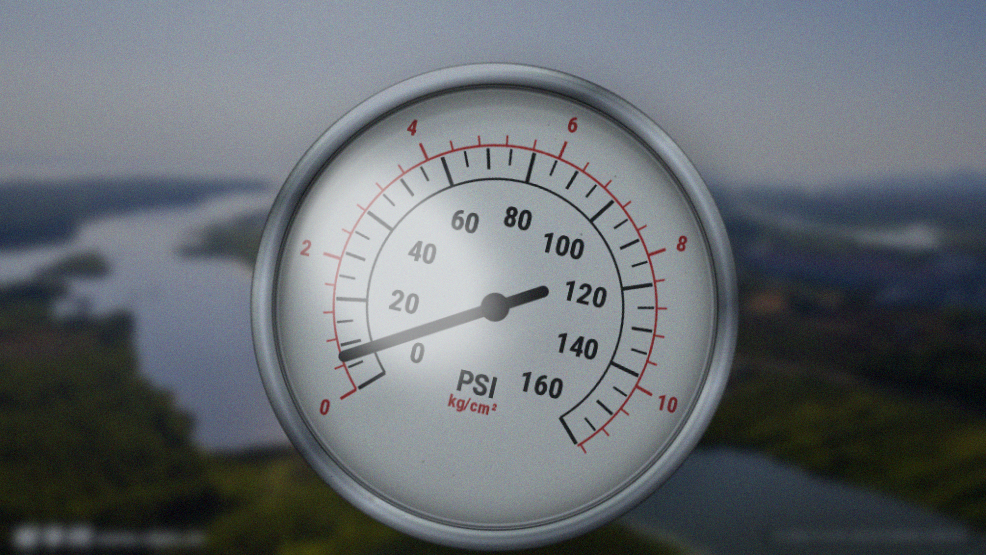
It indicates 7.5; psi
